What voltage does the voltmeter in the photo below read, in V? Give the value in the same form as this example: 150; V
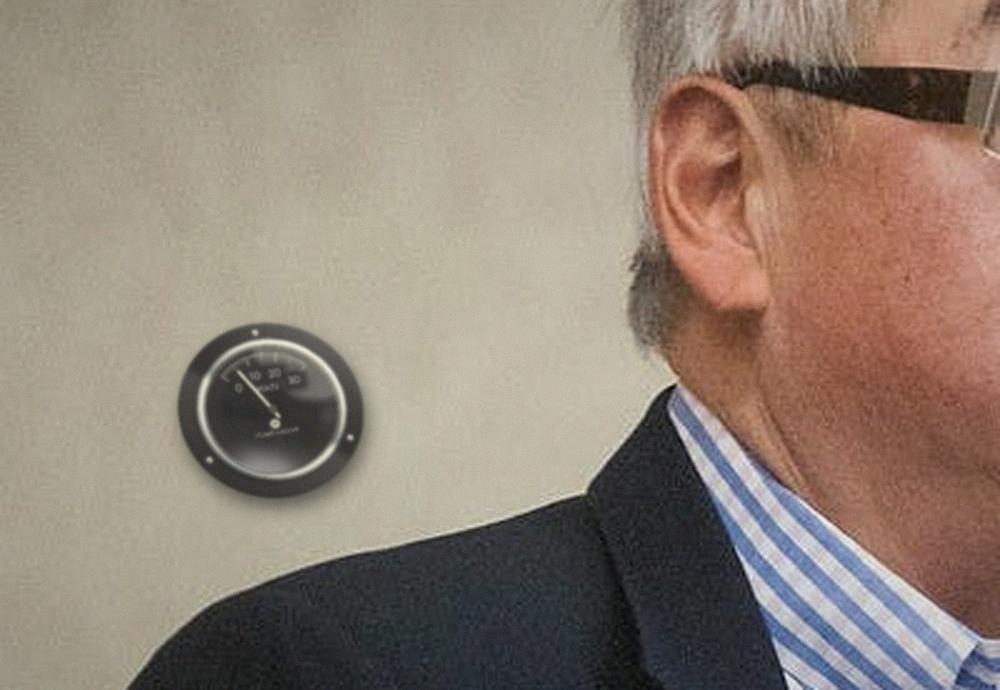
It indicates 5; V
